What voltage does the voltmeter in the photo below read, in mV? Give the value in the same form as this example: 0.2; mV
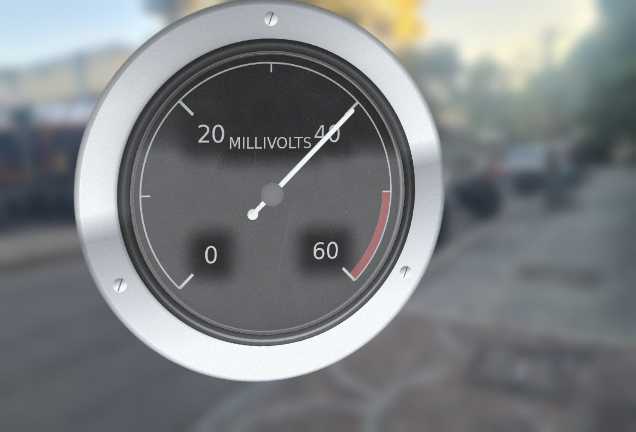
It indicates 40; mV
